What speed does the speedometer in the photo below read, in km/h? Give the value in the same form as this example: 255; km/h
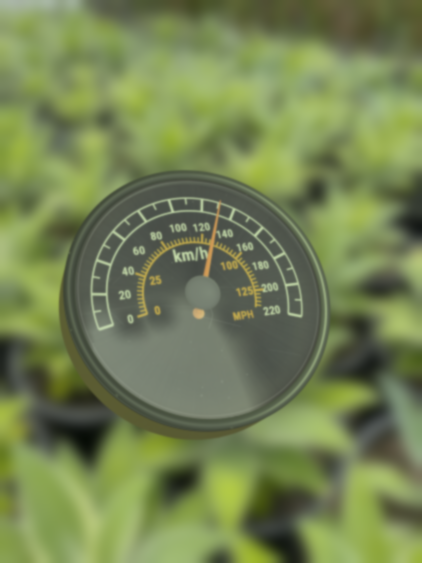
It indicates 130; km/h
